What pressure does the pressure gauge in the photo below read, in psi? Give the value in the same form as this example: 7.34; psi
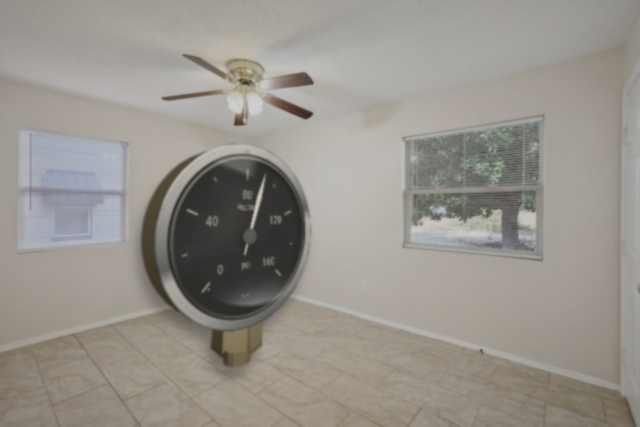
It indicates 90; psi
